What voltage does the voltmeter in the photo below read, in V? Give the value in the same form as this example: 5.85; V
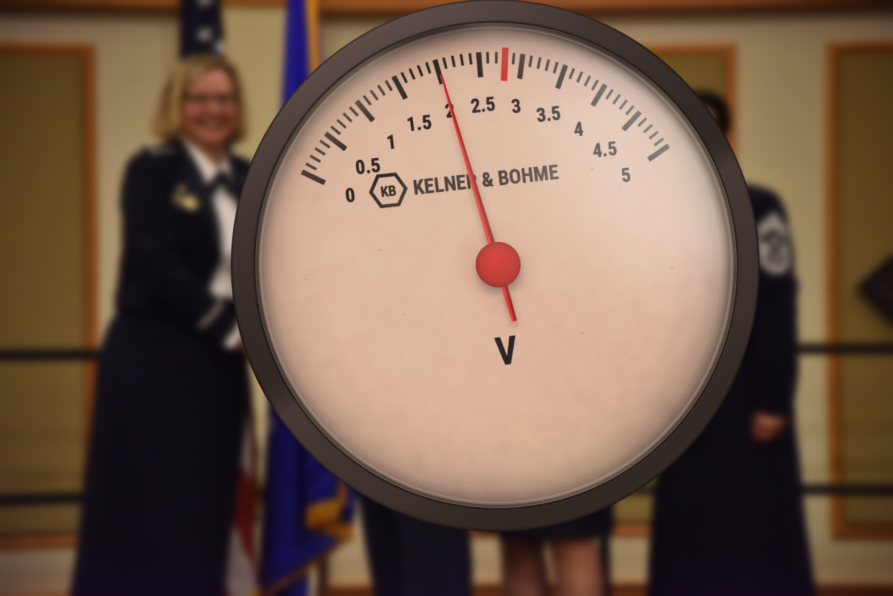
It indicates 2; V
